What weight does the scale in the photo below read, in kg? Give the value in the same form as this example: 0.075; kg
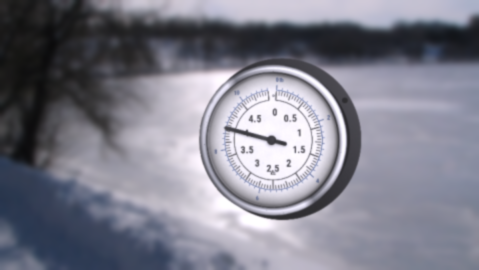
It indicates 4; kg
